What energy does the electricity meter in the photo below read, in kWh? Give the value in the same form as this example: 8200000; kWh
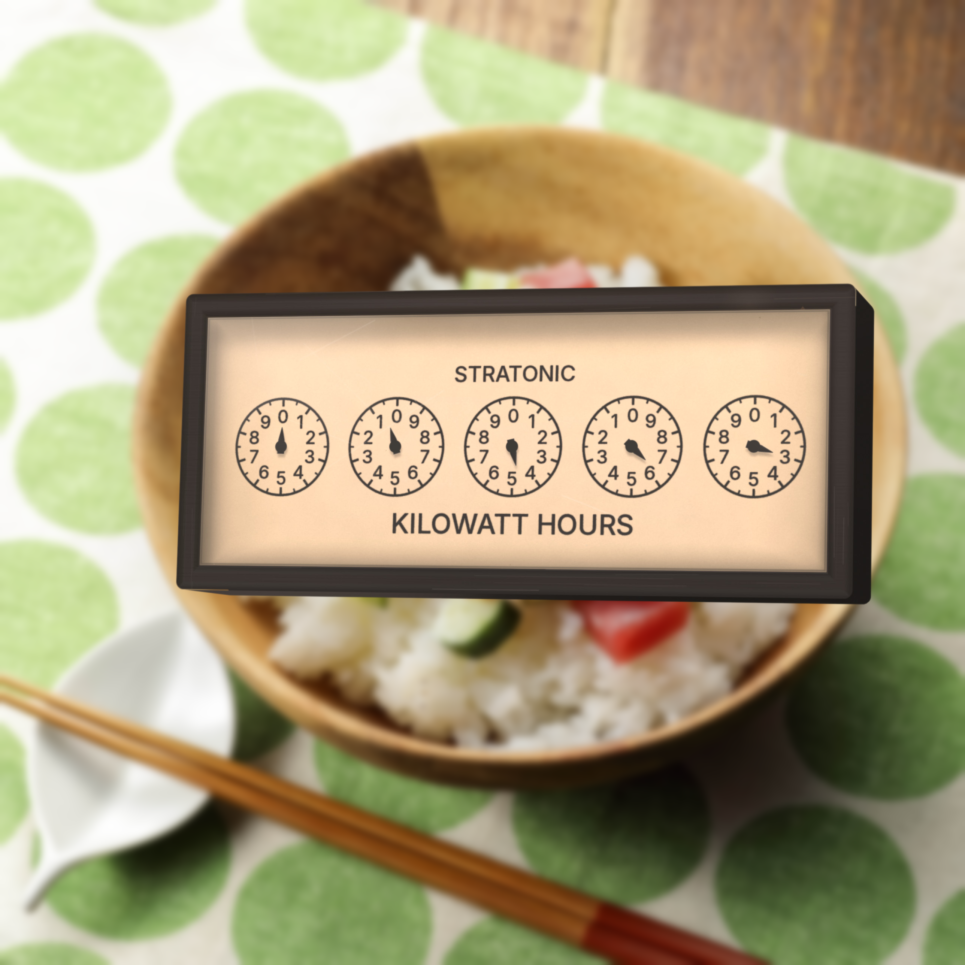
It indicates 463; kWh
